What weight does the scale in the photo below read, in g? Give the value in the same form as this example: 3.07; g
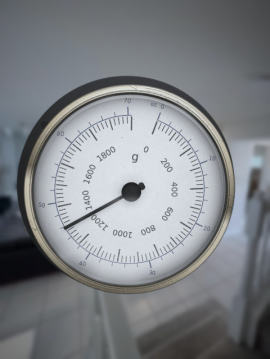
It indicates 1300; g
